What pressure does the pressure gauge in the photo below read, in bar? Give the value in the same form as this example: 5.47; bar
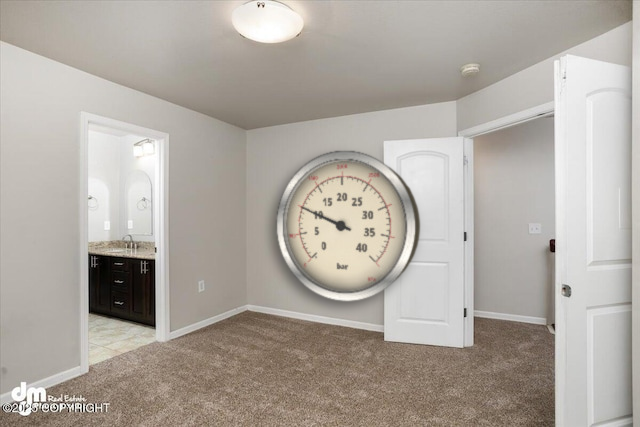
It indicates 10; bar
